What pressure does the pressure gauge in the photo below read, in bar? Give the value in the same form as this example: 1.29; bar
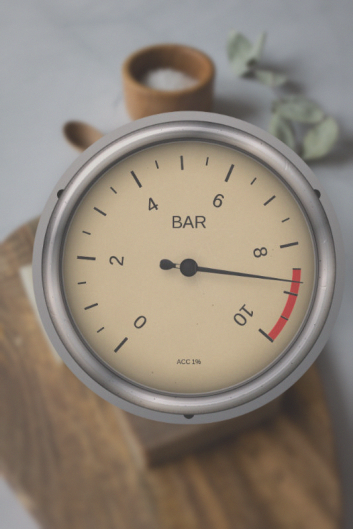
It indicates 8.75; bar
